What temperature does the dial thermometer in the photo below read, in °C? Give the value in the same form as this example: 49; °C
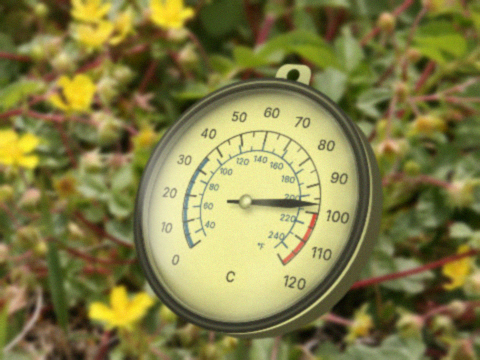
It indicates 97.5; °C
